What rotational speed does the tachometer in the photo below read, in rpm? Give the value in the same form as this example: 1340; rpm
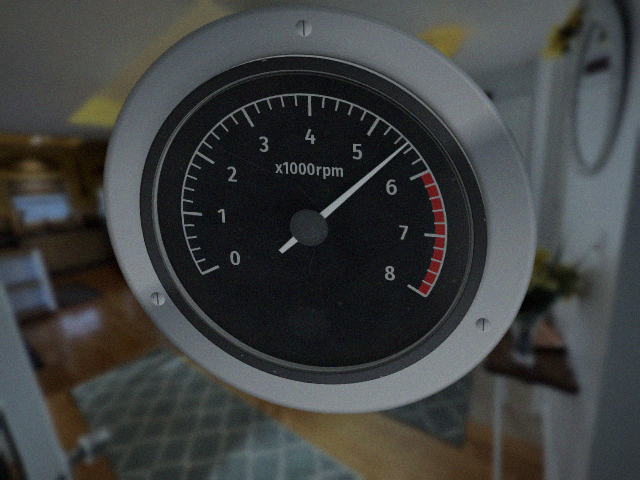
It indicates 5500; rpm
